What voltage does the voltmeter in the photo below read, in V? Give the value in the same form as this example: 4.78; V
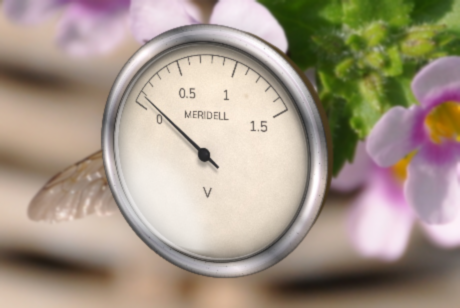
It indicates 0.1; V
